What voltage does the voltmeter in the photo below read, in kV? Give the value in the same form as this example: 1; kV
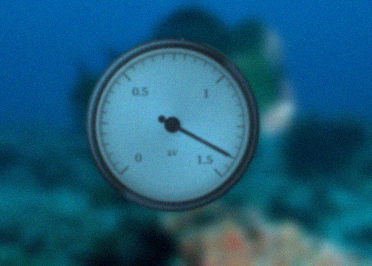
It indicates 1.4; kV
